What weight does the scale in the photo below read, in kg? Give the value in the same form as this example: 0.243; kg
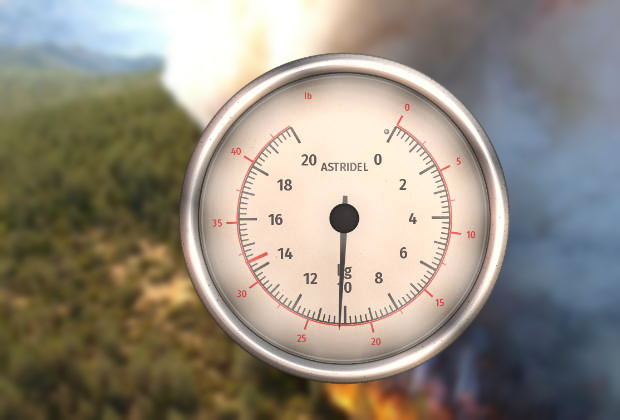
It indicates 10.2; kg
